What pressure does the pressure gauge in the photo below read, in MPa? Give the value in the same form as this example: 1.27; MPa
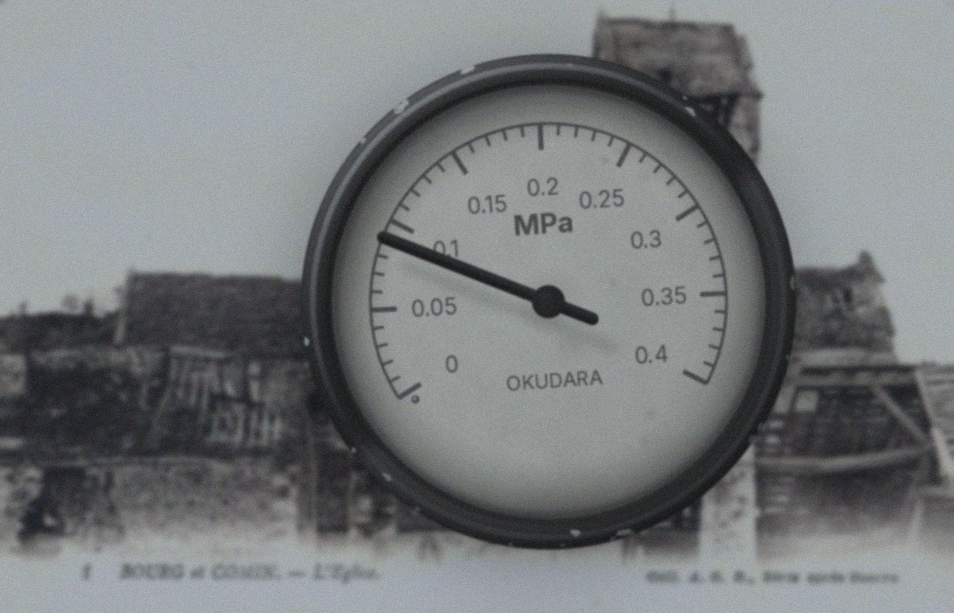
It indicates 0.09; MPa
